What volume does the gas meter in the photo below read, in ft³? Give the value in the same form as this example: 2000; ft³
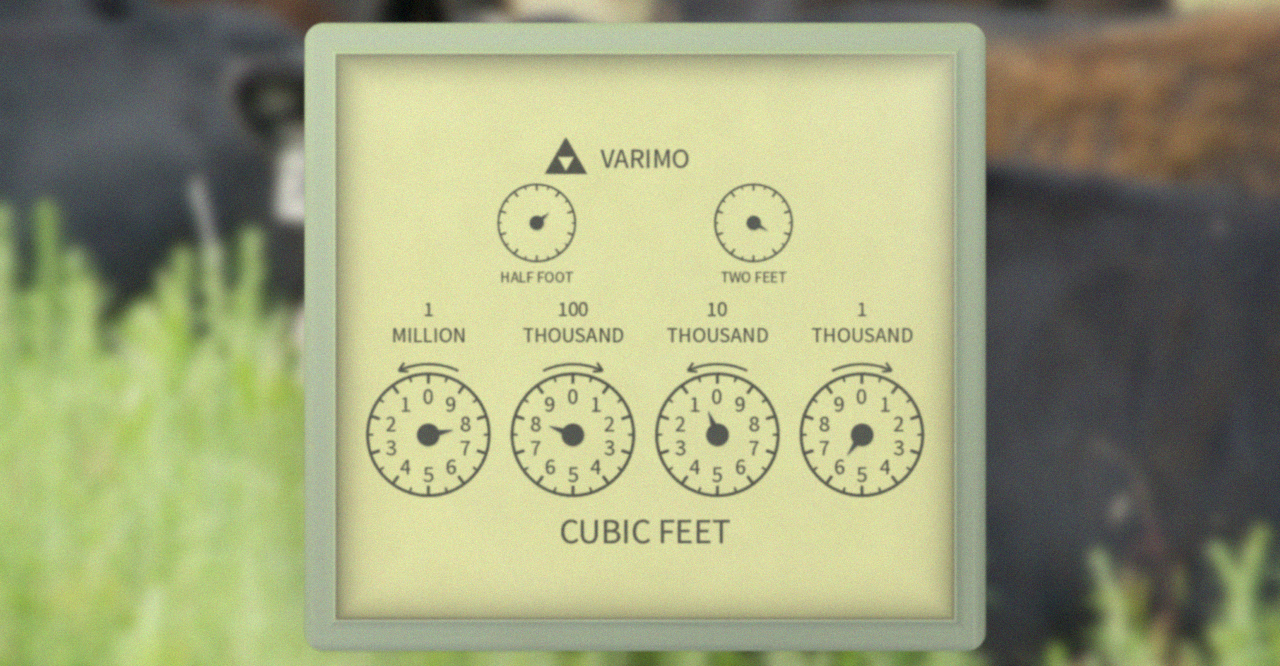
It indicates 780600; ft³
